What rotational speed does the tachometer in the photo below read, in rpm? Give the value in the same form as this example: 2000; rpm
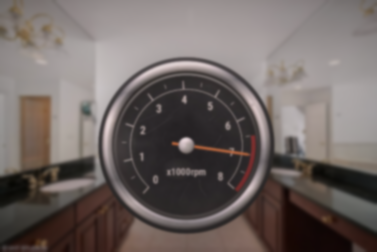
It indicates 7000; rpm
